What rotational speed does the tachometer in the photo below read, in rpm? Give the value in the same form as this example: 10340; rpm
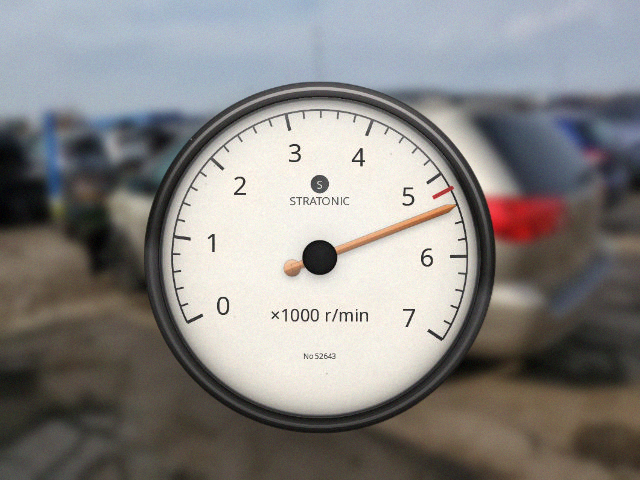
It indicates 5400; rpm
